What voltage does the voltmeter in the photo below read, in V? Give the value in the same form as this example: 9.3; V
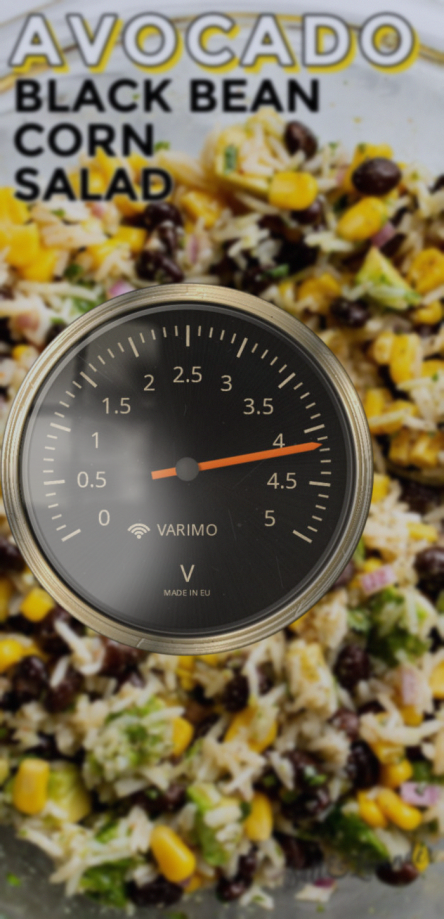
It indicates 4.15; V
